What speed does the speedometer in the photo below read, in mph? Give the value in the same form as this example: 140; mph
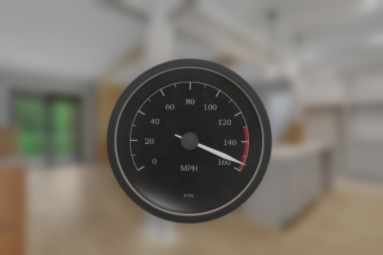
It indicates 155; mph
